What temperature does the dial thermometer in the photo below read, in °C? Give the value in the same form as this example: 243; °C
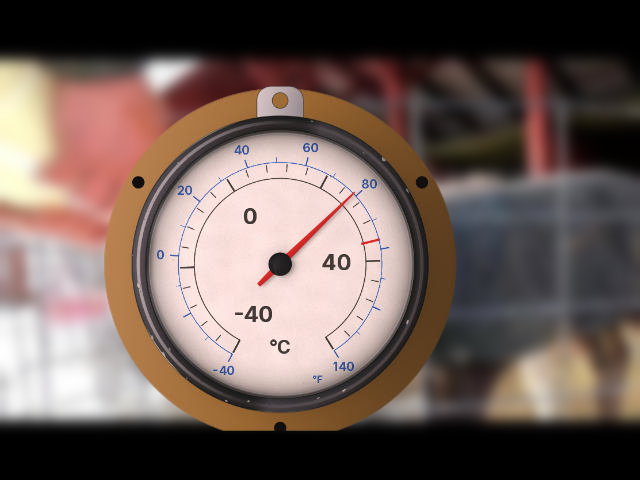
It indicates 26; °C
